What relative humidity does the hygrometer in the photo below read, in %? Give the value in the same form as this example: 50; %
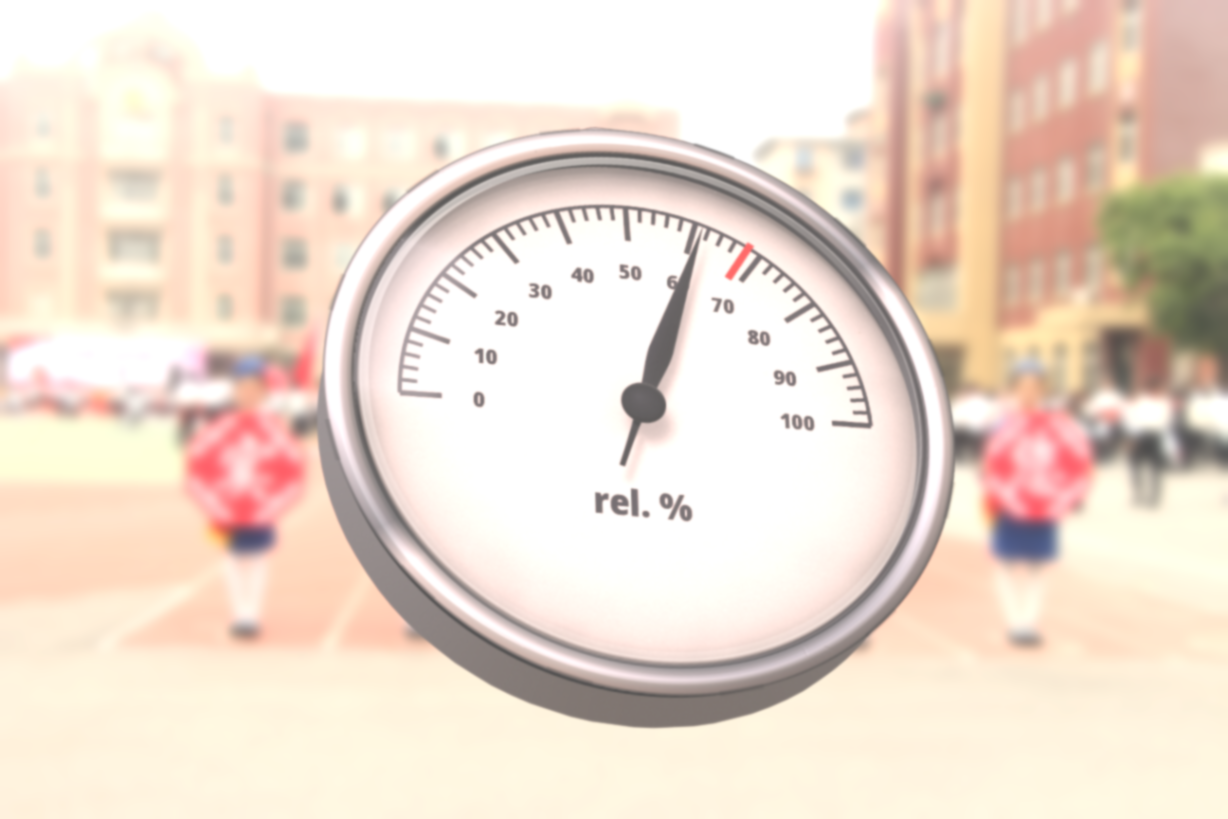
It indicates 61; %
